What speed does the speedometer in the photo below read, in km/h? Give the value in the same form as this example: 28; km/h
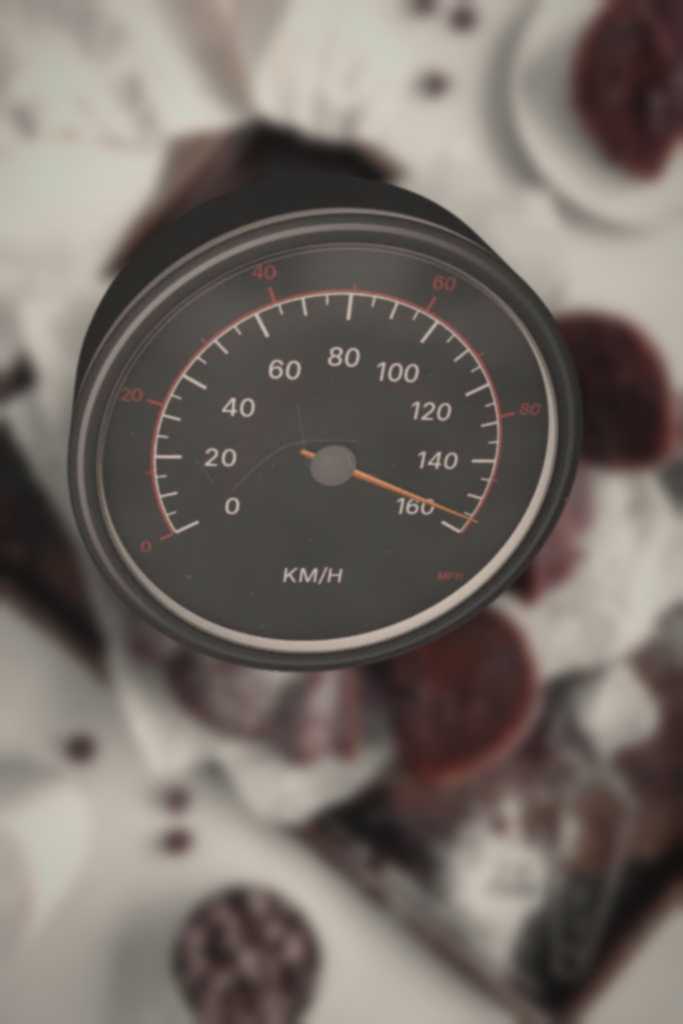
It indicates 155; km/h
